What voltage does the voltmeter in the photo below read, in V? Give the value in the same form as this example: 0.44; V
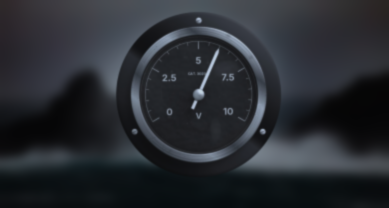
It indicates 6; V
